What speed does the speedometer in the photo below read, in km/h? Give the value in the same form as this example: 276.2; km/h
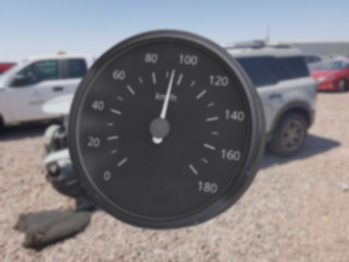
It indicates 95; km/h
